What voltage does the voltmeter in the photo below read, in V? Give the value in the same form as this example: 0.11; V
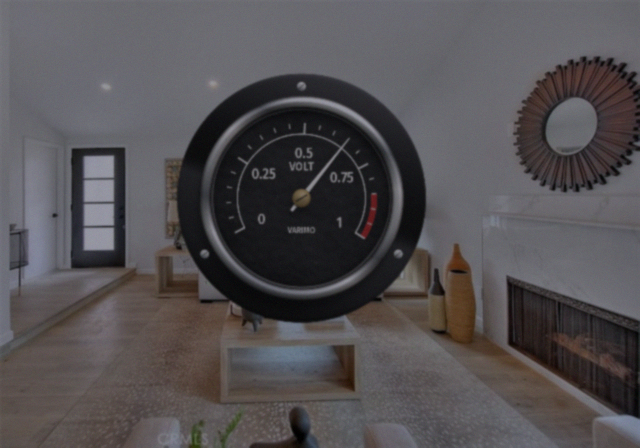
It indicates 0.65; V
